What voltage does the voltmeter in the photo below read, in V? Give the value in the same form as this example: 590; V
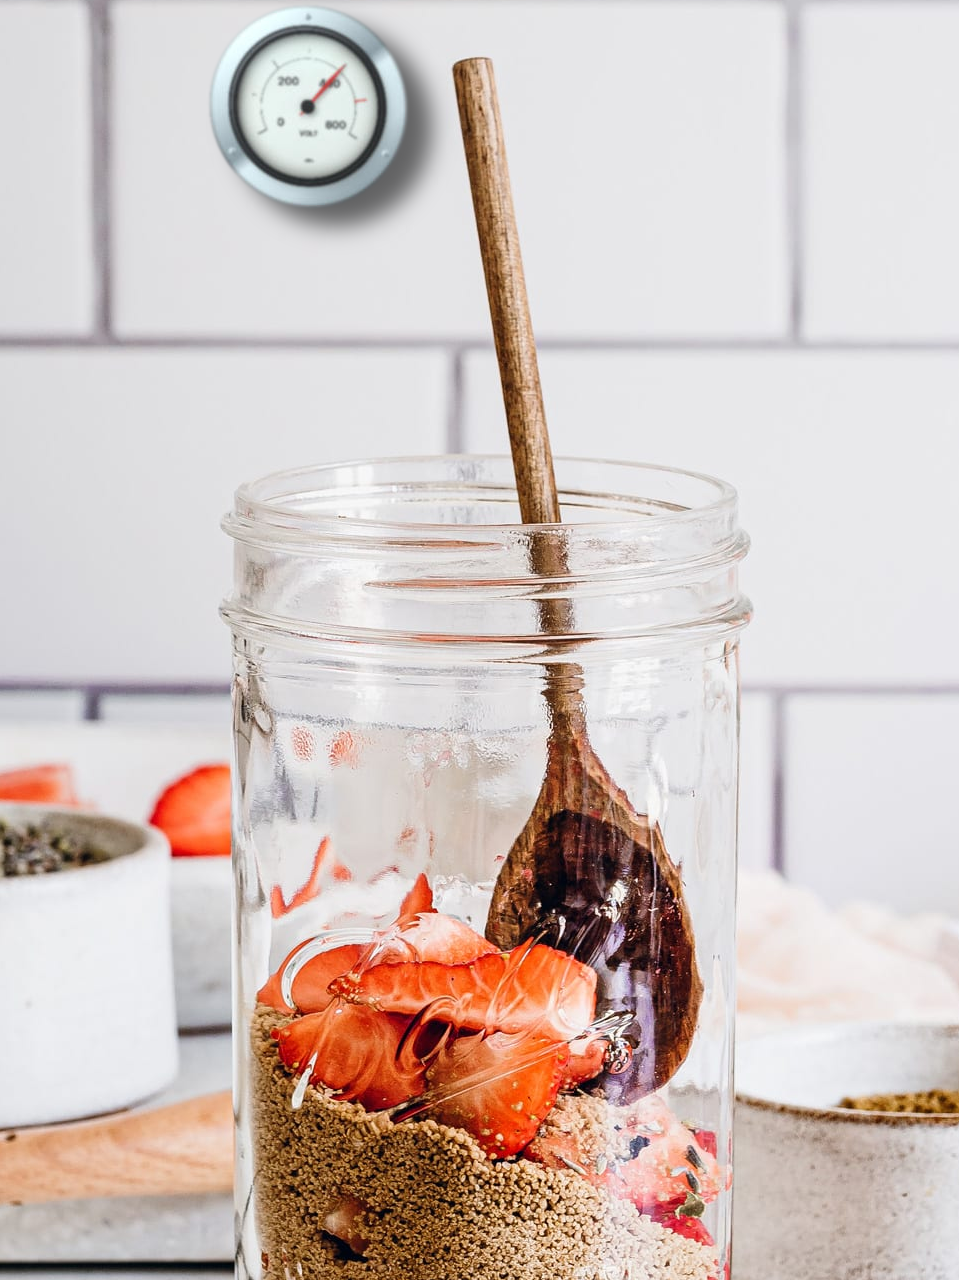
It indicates 400; V
